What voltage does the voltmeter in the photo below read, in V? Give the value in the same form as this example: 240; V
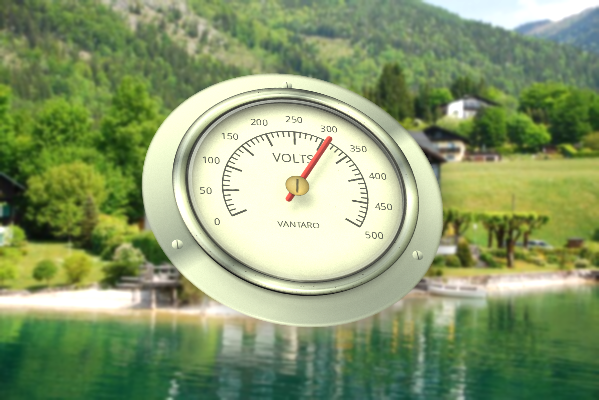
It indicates 310; V
